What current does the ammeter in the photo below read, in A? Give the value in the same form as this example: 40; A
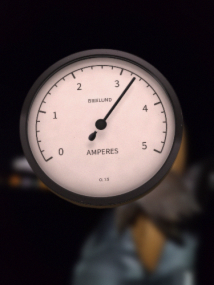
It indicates 3.3; A
